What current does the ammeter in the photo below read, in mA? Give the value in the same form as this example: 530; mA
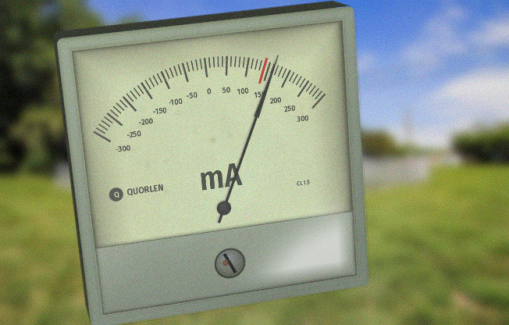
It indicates 160; mA
